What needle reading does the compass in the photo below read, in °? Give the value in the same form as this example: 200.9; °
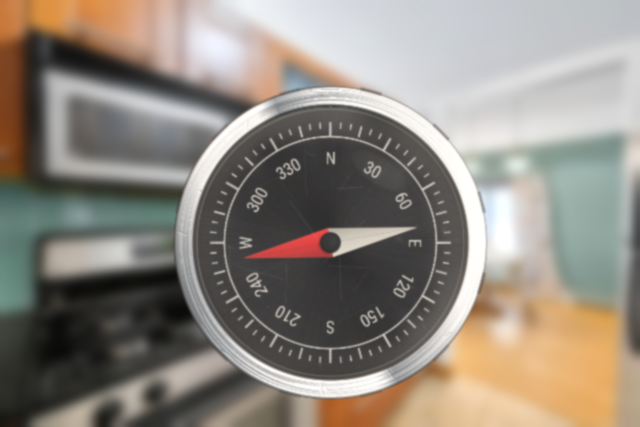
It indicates 260; °
